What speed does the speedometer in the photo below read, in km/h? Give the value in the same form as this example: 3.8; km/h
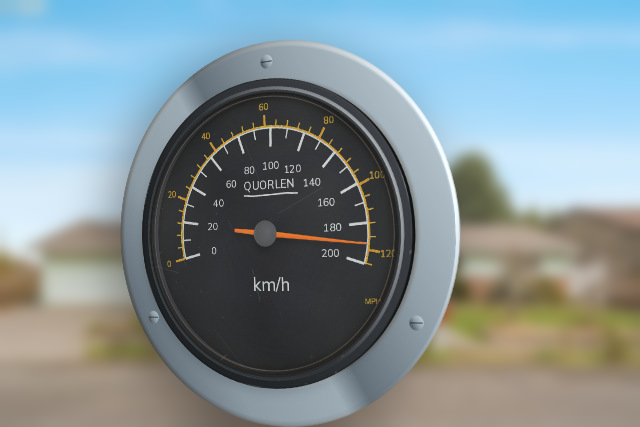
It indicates 190; km/h
